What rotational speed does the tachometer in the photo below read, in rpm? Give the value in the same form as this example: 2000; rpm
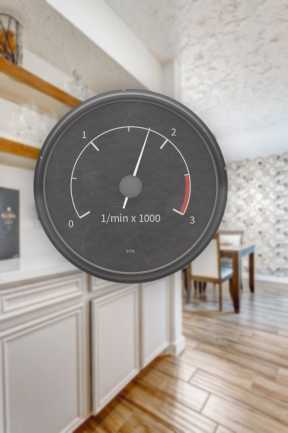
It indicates 1750; rpm
